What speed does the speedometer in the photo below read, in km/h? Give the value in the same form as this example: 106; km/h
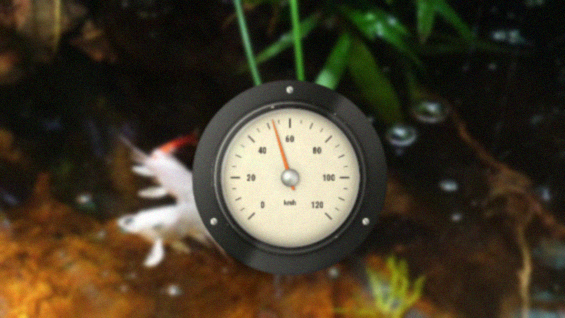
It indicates 52.5; km/h
